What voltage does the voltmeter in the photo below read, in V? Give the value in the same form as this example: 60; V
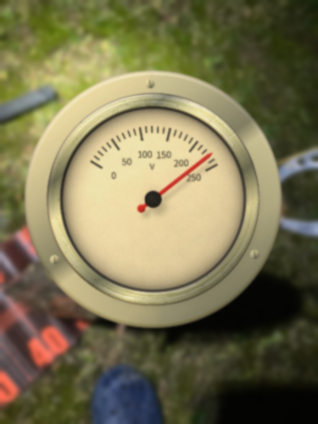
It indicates 230; V
